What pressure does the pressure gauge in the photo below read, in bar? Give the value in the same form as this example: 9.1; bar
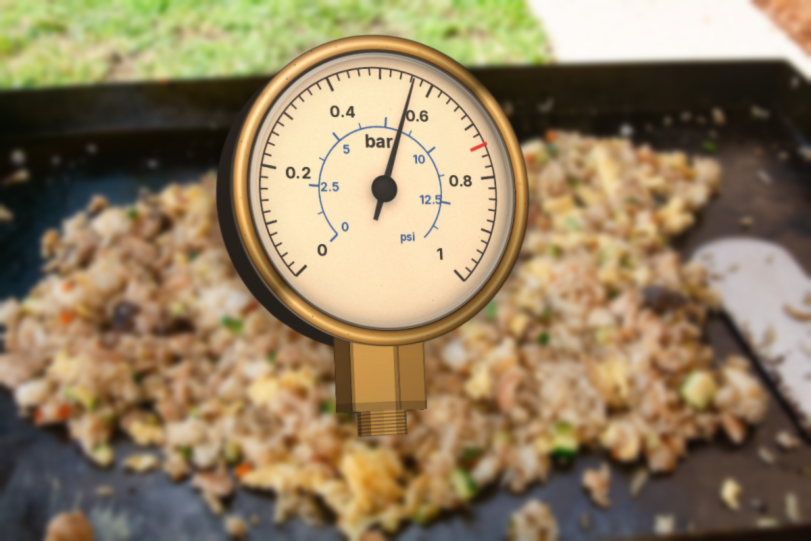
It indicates 0.56; bar
